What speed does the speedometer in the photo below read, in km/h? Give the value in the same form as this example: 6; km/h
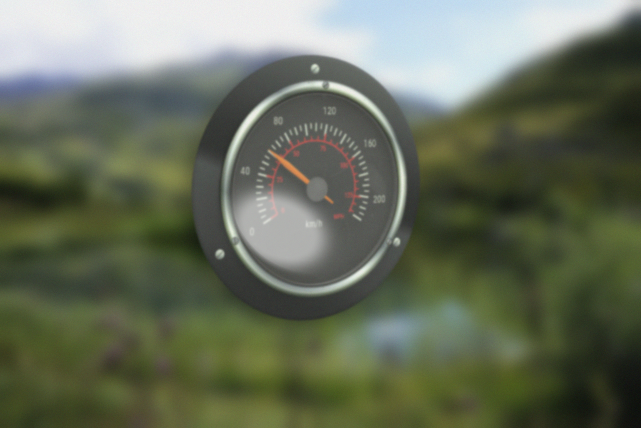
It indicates 60; km/h
